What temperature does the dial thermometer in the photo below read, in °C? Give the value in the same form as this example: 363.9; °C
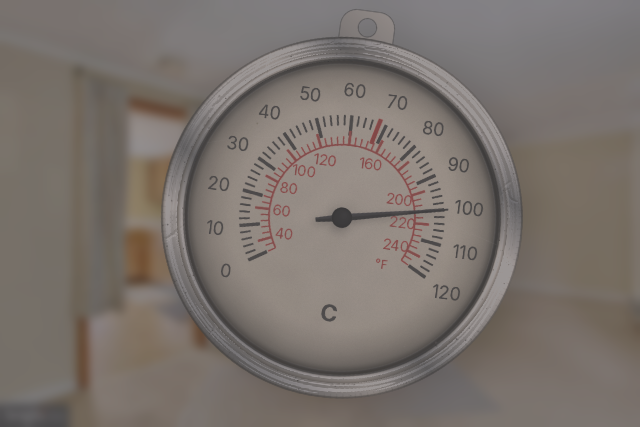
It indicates 100; °C
